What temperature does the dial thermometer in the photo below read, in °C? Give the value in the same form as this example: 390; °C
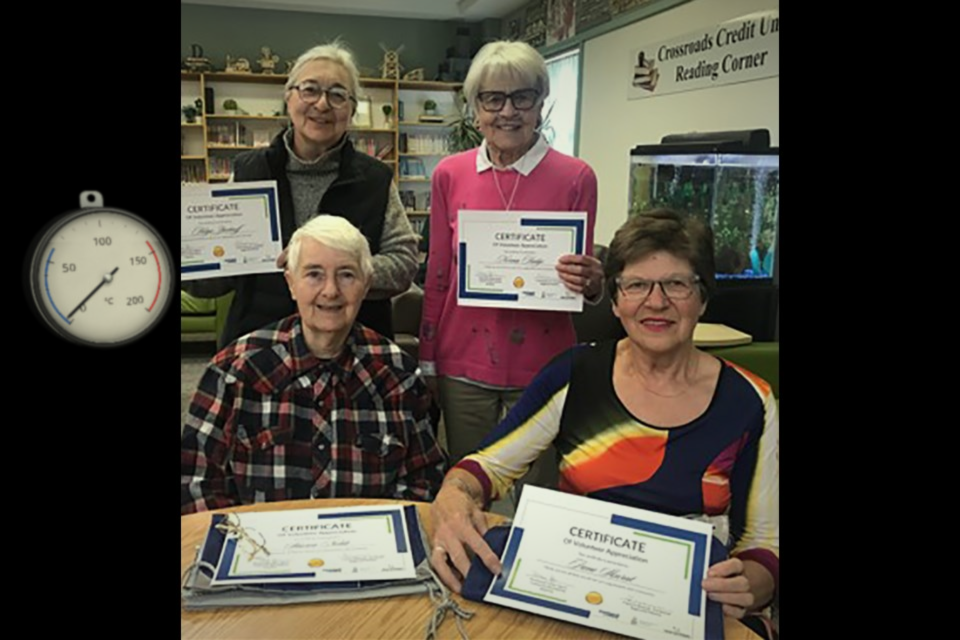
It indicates 5; °C
